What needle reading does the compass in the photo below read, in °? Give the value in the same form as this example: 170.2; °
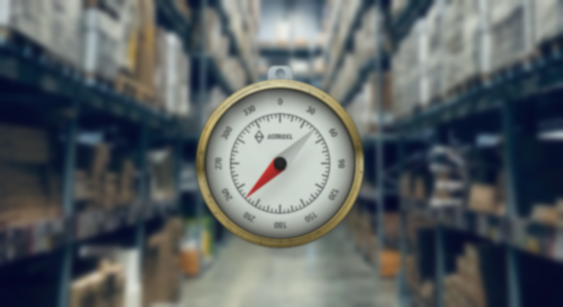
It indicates 225; °
